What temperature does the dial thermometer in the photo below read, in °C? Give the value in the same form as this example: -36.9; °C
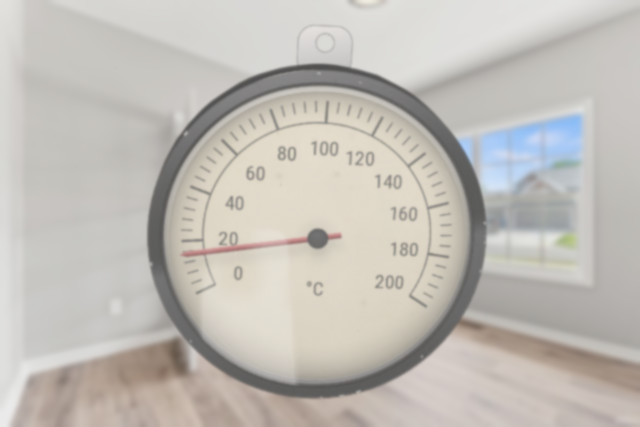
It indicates 16; °C
